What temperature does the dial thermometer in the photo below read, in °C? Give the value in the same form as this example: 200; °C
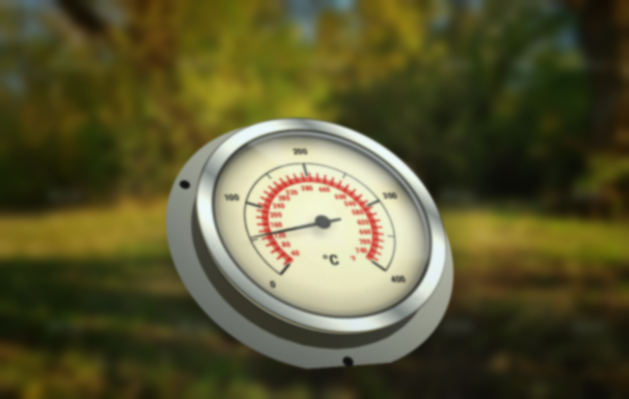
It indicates 50; °C
